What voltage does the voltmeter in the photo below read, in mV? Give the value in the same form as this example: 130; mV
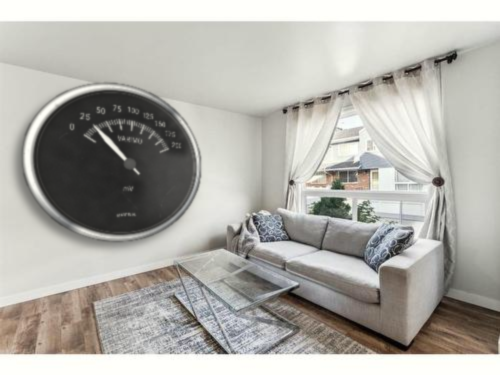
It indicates 25; mV
